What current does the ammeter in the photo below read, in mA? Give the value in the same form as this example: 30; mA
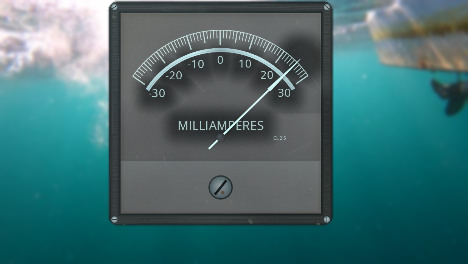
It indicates 25; mA
